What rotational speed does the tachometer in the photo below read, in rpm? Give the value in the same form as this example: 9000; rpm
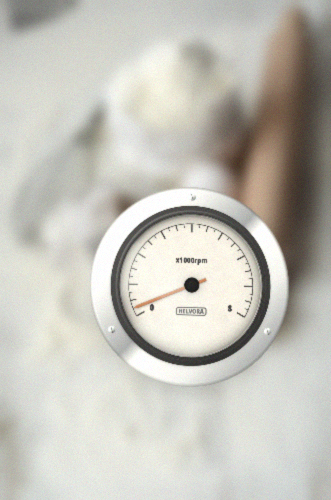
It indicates 250; rpm
